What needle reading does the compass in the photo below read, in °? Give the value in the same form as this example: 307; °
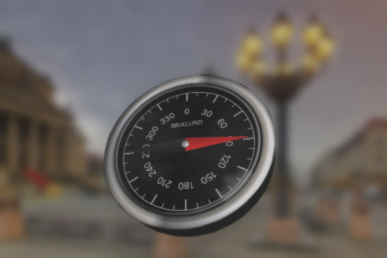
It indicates 90; °
